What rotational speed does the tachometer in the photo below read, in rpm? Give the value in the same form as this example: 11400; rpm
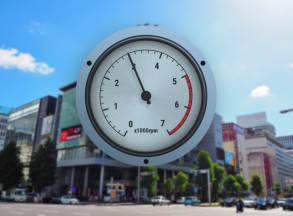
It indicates 3000; rpm
